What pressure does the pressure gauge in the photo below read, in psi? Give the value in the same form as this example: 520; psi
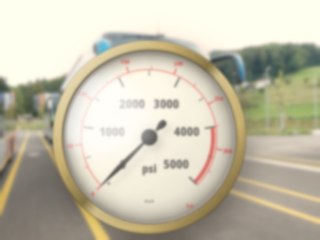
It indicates 0; psi
